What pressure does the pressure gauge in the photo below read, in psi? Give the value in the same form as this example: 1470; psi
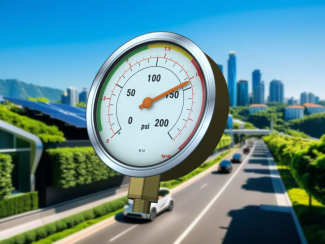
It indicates 145; psi
